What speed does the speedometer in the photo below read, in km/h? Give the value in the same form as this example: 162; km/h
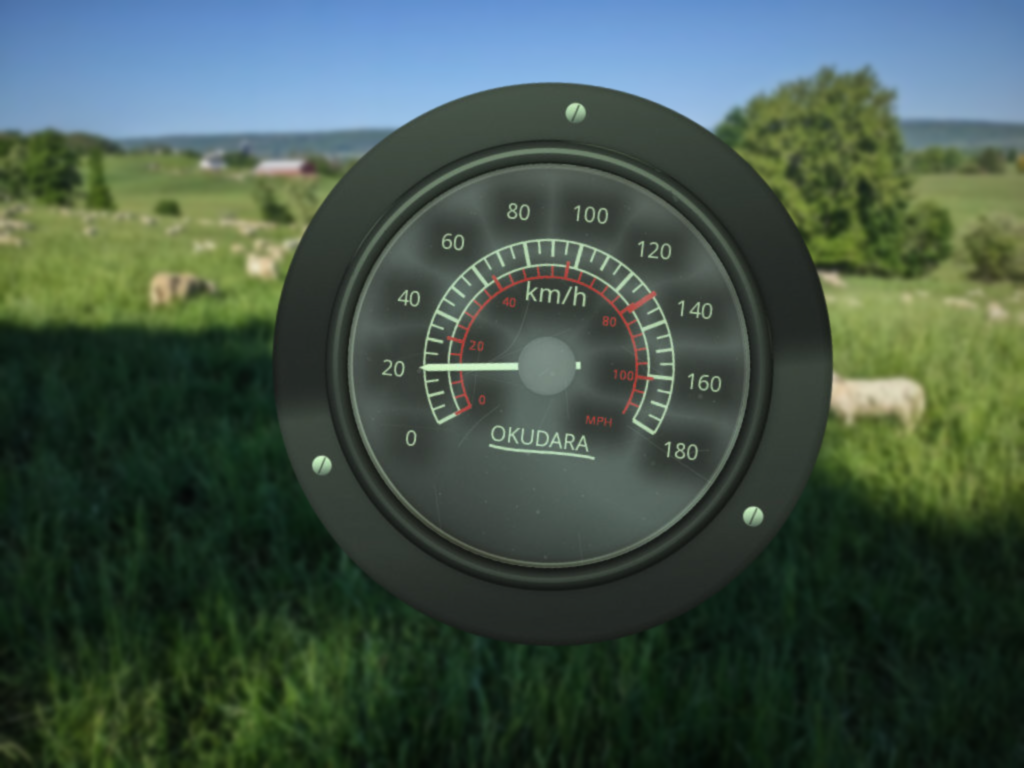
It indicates 20; km/h
